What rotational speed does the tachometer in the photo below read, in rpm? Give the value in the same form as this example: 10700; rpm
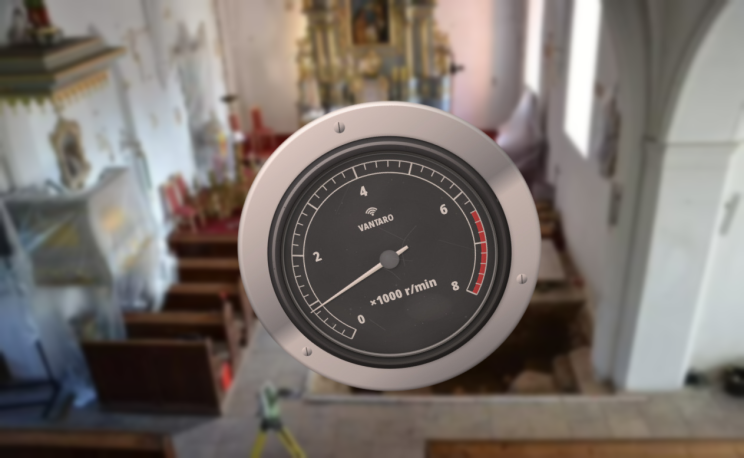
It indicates 900; rpm
